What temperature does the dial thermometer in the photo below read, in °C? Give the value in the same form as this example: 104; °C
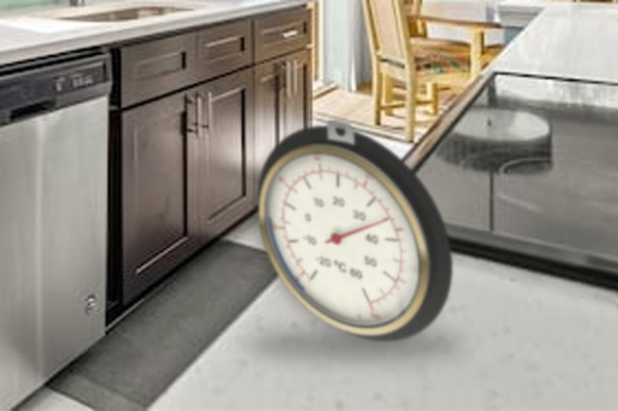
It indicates 35; °C
